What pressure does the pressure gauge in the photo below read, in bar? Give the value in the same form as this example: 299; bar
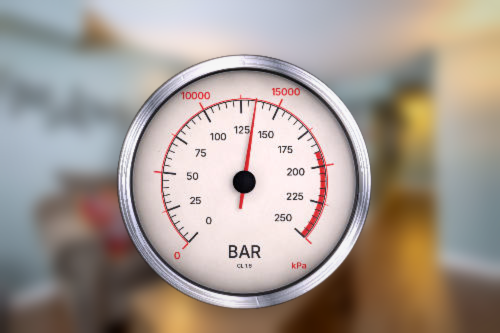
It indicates 135; bar
